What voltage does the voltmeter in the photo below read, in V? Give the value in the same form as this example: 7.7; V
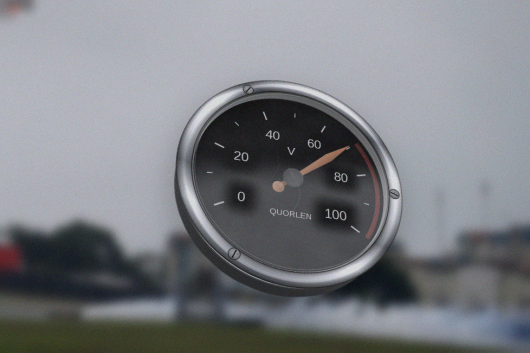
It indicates 70; V
